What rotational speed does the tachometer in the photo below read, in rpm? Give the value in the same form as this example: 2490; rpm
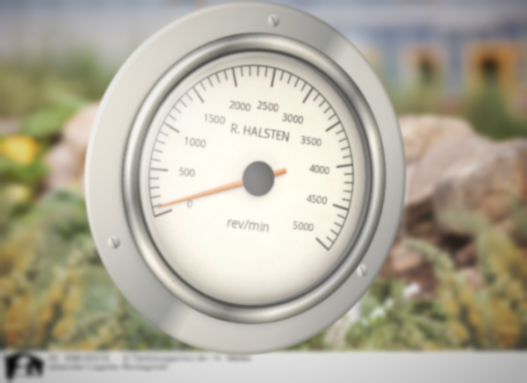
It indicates 100; rpm
